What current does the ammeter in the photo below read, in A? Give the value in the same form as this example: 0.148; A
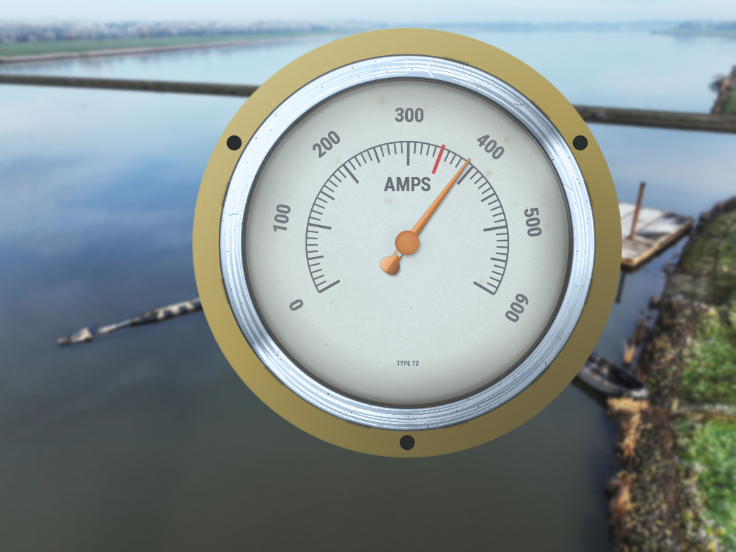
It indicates 390; A
